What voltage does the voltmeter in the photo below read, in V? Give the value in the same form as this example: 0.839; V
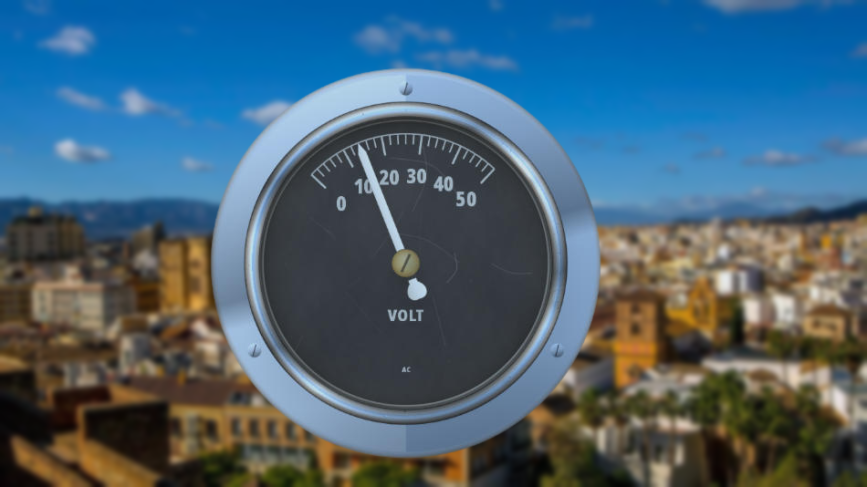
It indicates 14; V
